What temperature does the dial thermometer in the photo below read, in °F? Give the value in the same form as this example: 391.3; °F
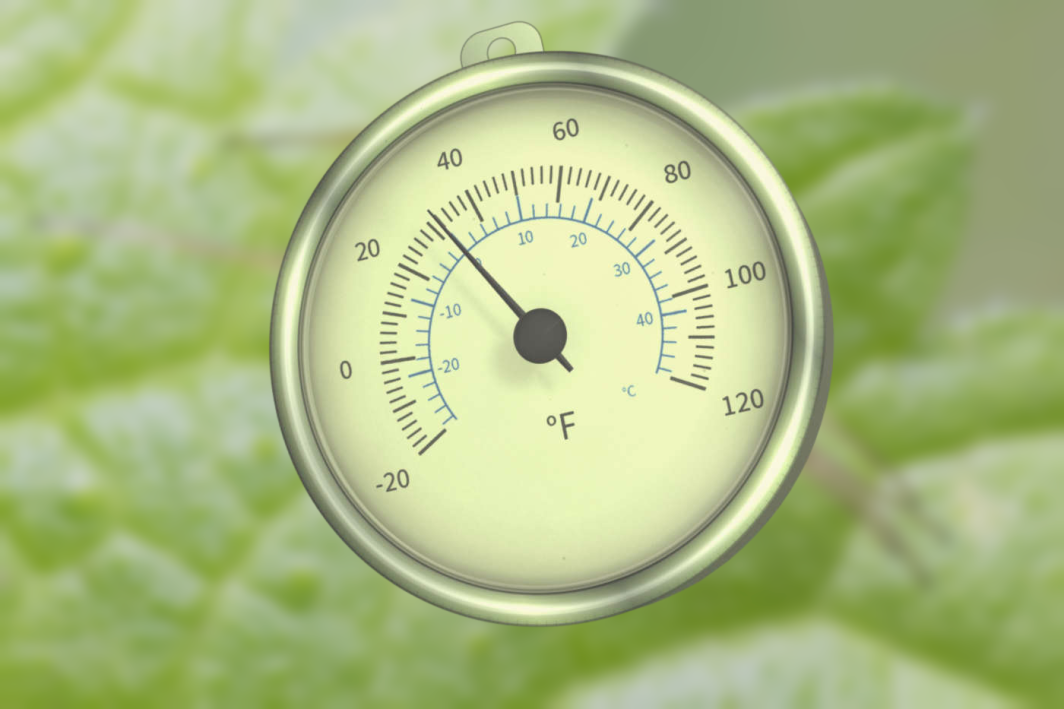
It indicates 32; °F
